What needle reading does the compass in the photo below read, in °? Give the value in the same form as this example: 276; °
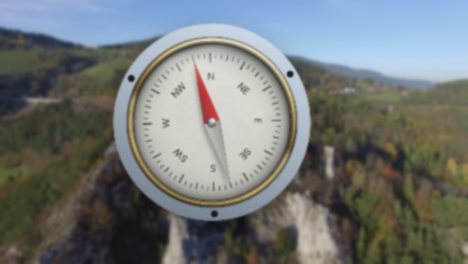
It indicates 345; °
